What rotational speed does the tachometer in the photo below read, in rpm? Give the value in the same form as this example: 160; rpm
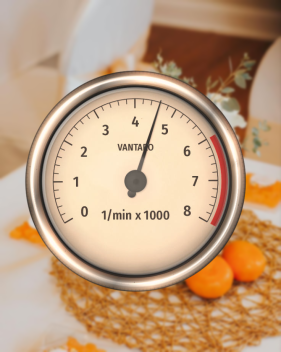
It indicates 4600; rpm
